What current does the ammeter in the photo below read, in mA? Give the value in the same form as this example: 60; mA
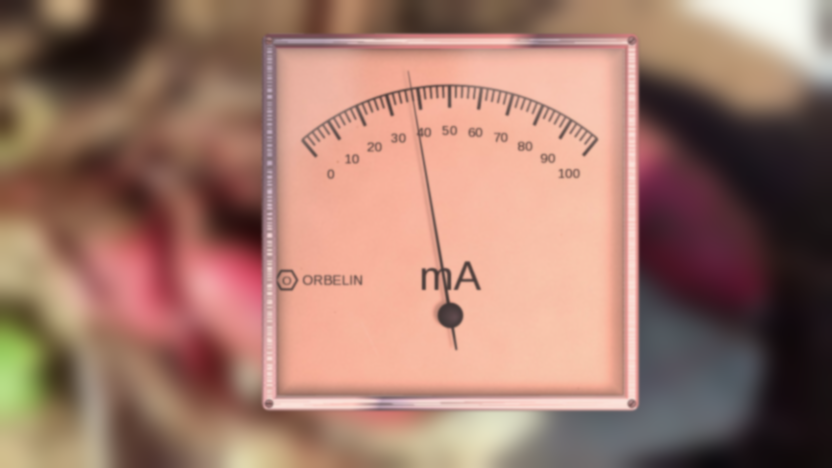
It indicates 38; mA
